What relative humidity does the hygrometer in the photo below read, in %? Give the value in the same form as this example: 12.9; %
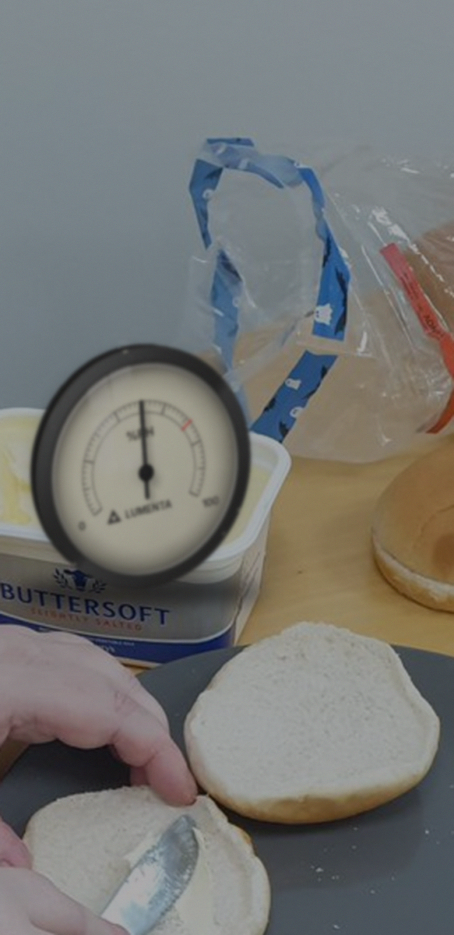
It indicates 50; %
